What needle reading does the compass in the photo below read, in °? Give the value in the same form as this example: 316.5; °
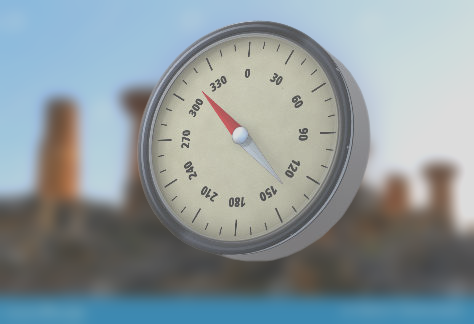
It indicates 315; °
